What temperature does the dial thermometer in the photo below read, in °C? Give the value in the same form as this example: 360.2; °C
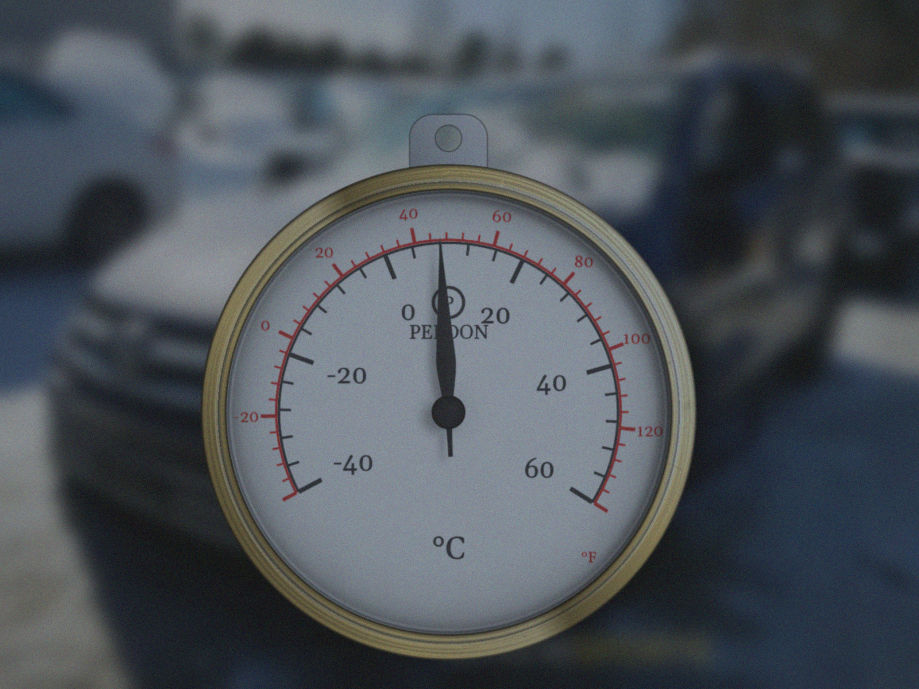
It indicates 8; °C
